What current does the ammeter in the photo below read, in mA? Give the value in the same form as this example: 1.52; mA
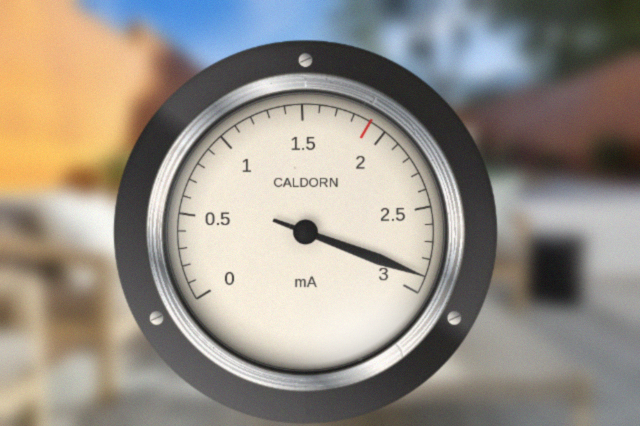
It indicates 2.9; mA
